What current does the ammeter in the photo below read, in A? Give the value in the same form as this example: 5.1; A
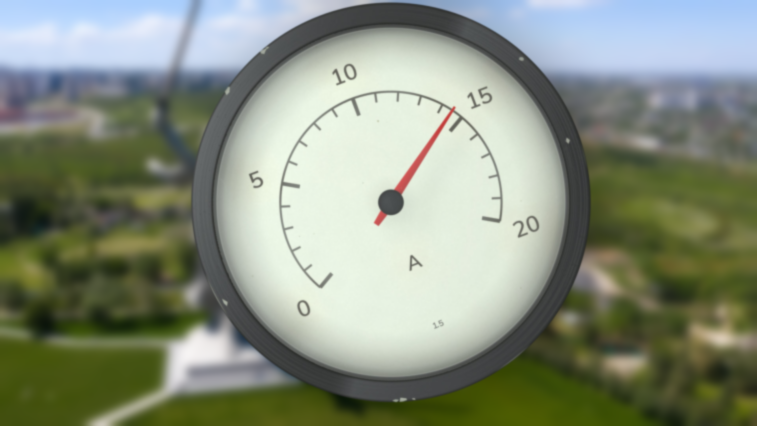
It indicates 14.5; A
